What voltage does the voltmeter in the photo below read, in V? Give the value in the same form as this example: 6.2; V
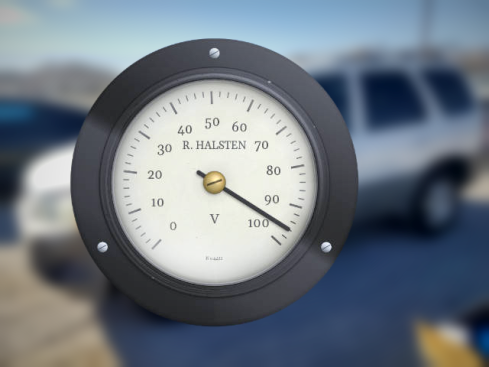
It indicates 96; V
